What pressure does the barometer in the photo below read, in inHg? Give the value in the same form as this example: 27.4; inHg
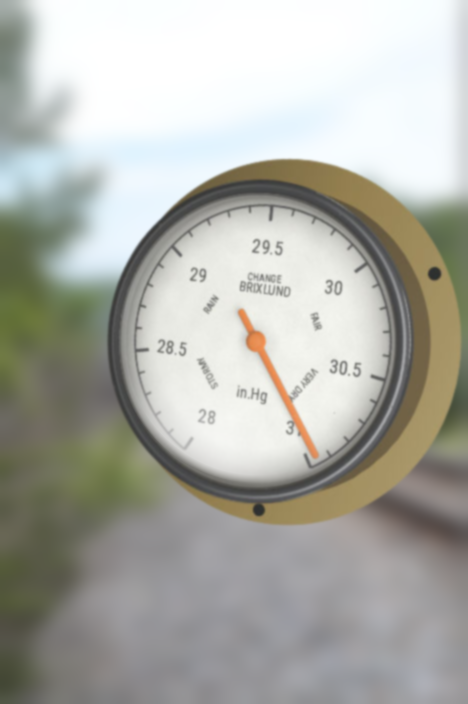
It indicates 30.95; inHg
